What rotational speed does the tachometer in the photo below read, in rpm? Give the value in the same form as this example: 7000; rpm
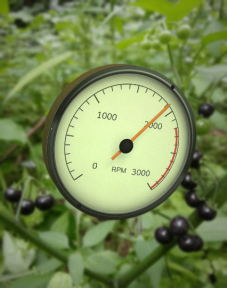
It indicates 1900; rpm
